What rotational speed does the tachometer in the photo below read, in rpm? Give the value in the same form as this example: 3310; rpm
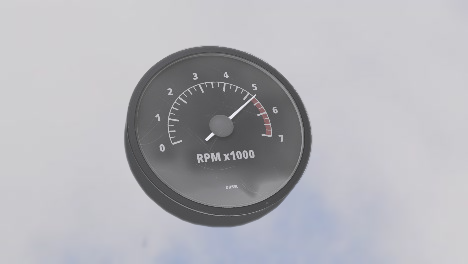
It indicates 5250; rpm
